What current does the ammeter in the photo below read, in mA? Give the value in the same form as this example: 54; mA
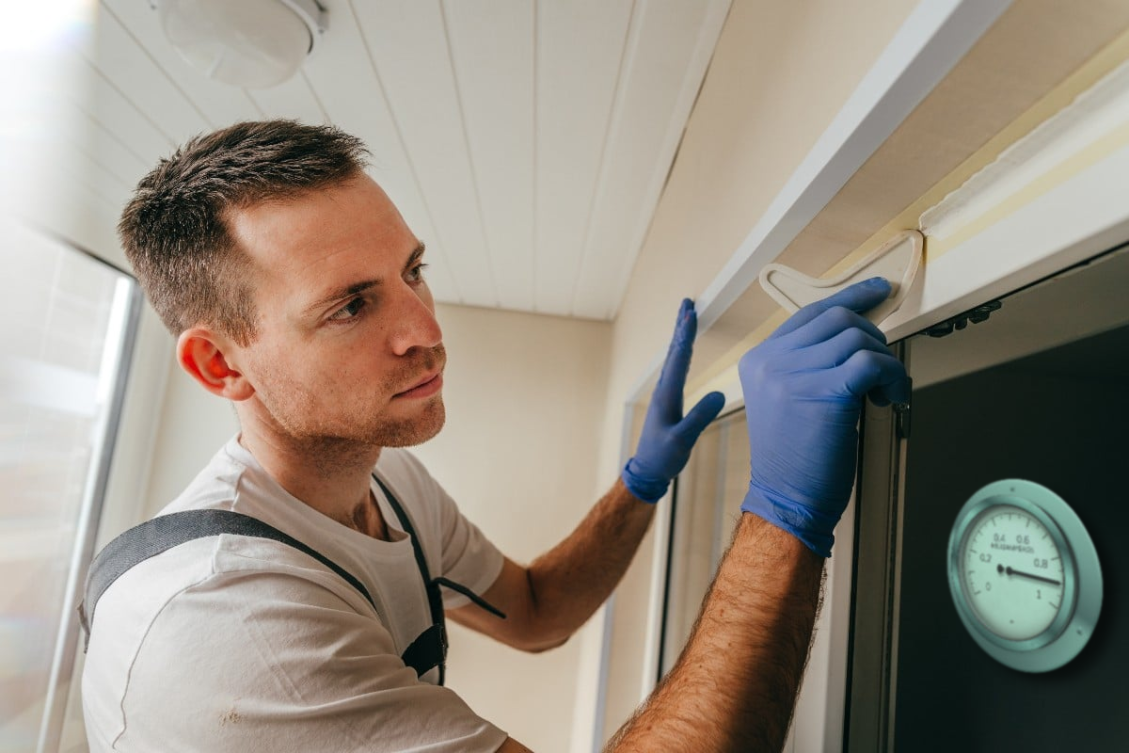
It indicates 0.9; mA
